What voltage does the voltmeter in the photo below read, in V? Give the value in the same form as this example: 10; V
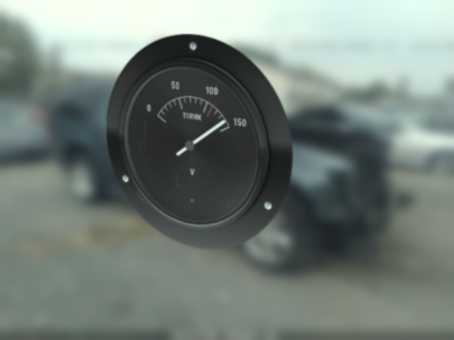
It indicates 140; V
